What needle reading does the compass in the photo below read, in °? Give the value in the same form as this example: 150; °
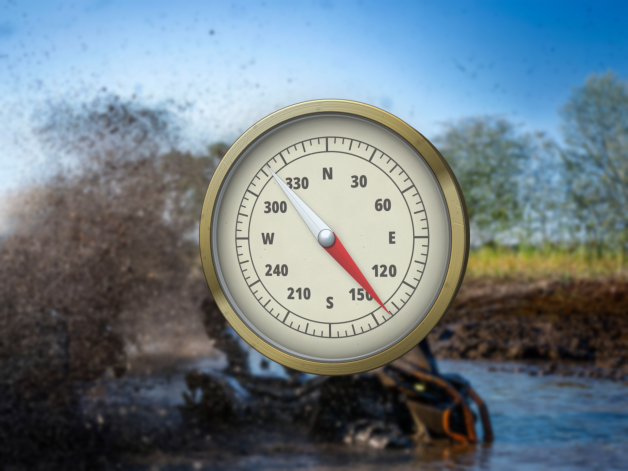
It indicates 140; °
